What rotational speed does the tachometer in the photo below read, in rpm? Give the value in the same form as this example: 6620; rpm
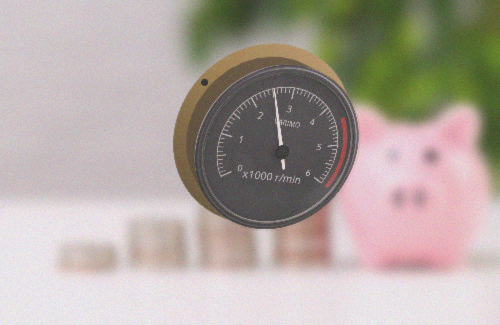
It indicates 2500; rpm
